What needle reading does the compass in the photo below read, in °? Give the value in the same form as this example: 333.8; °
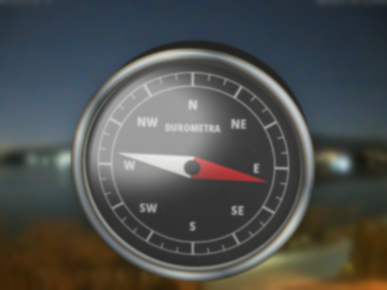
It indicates 100; °
